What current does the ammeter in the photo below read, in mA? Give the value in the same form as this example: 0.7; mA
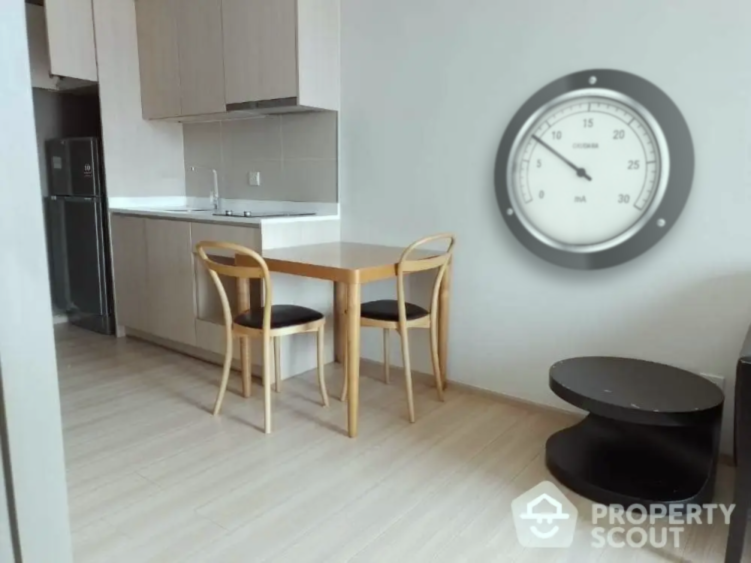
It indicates 8; mA
